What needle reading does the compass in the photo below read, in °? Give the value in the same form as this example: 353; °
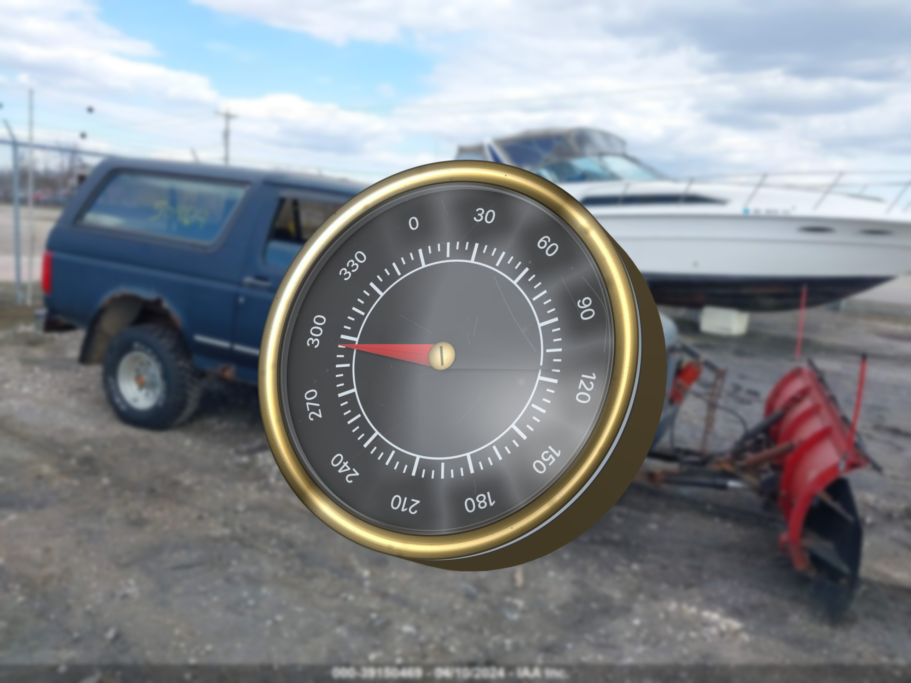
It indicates 295; °
